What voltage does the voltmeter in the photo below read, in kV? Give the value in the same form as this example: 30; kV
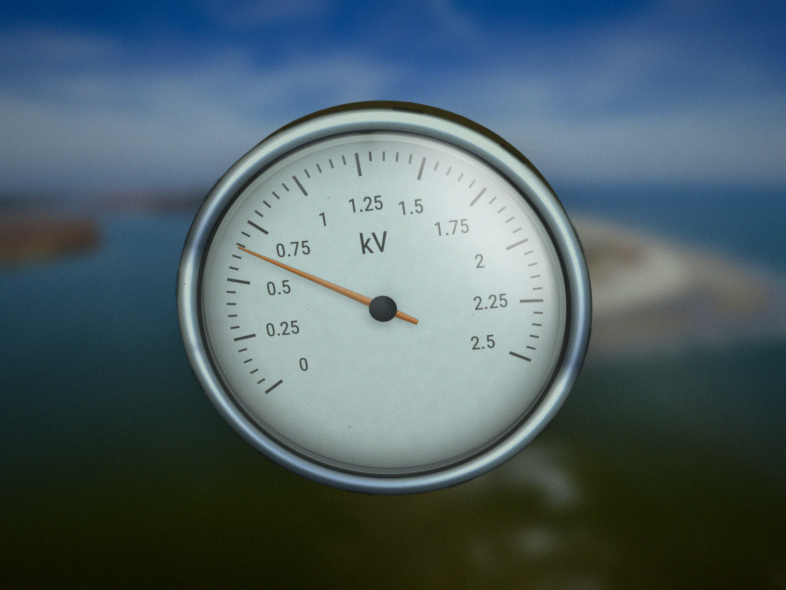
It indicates 0.65; kV
